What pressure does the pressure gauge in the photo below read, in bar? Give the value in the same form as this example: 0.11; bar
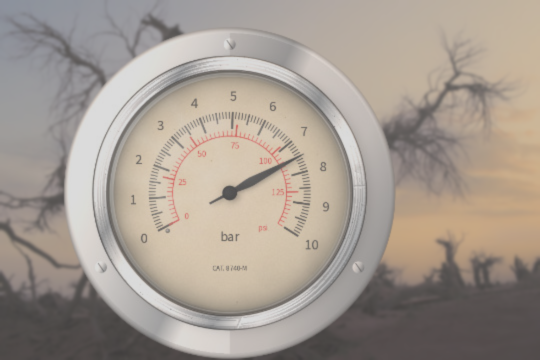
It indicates 7.5; bar
